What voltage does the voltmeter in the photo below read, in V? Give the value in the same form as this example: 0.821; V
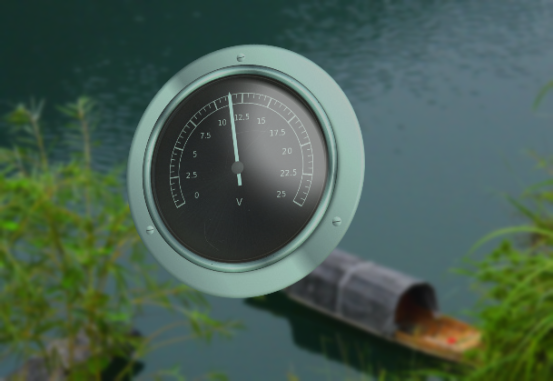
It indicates 11.5; V
